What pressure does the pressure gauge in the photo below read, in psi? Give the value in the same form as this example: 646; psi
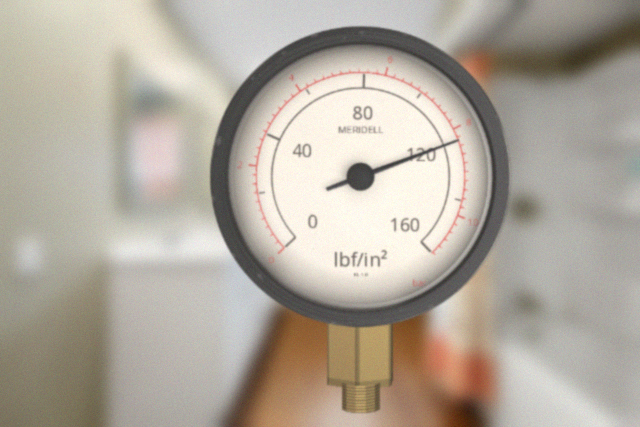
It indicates 120; psi
